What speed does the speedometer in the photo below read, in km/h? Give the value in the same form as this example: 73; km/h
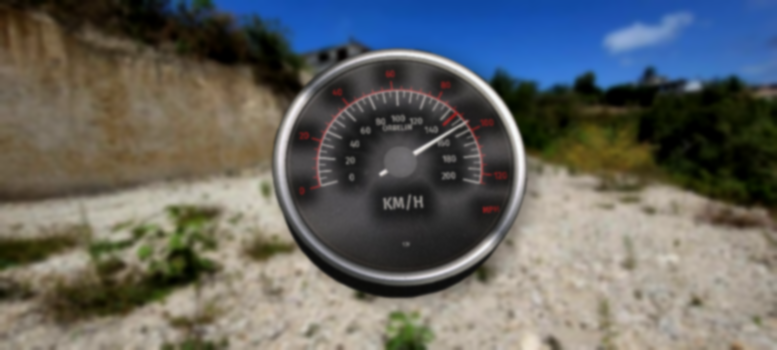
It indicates 155; km/h
